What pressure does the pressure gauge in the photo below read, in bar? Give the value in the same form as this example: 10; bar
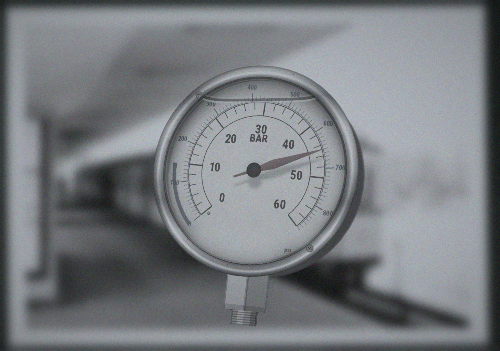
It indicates 45; bar
